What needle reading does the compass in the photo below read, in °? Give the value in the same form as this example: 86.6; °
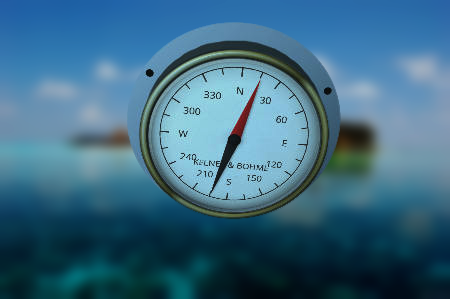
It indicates 15; °
